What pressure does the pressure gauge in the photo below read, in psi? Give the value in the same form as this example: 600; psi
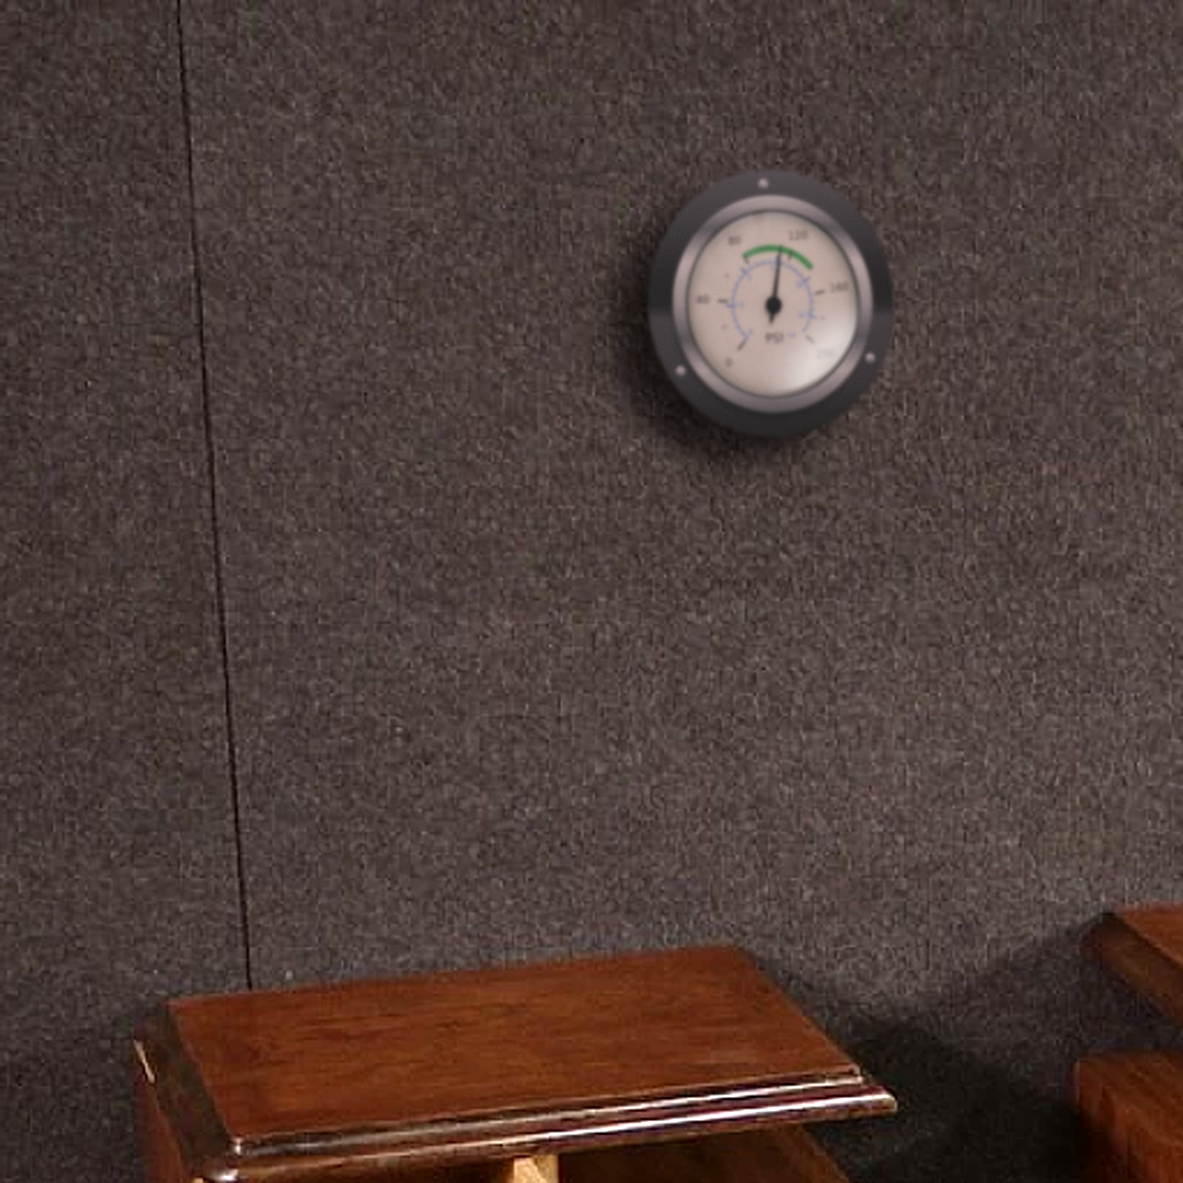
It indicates 110; psi
